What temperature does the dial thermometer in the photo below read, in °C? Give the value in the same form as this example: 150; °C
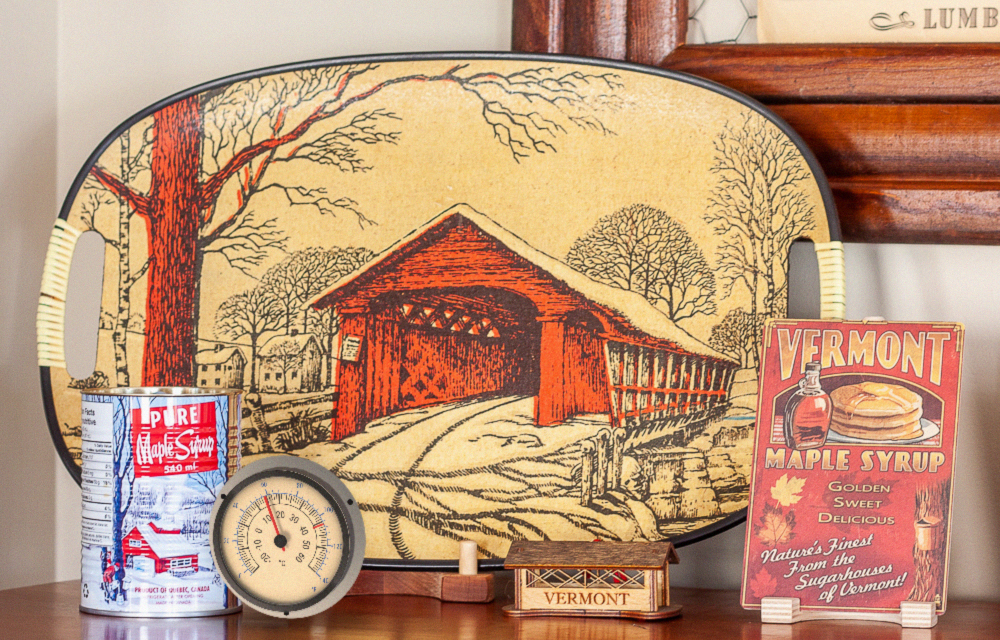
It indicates 15; °C
